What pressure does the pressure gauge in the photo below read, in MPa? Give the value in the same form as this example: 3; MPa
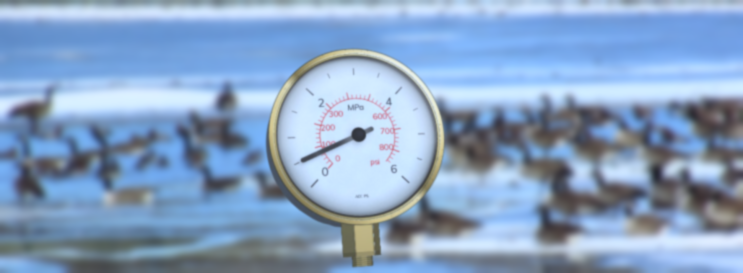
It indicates 0.5; MPa
